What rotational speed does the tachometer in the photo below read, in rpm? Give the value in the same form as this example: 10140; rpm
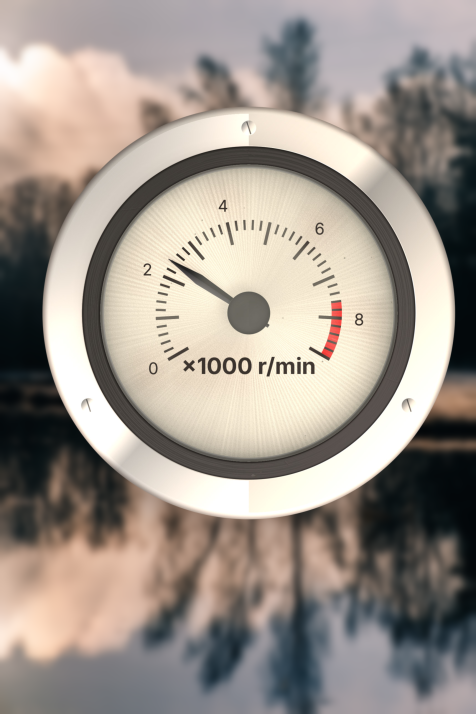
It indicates 2400; rpm
